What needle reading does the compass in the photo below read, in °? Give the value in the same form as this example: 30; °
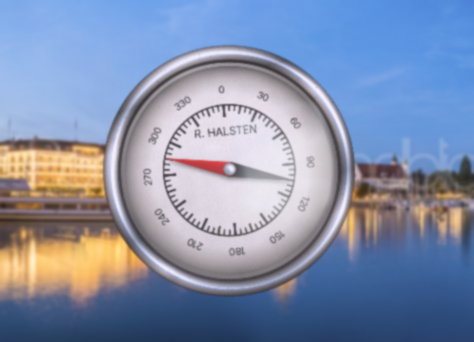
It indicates 285; °
